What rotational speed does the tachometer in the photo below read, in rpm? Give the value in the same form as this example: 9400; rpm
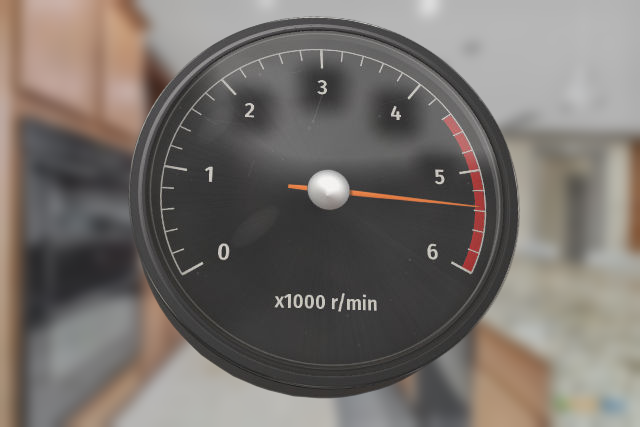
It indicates 5400; rpm
